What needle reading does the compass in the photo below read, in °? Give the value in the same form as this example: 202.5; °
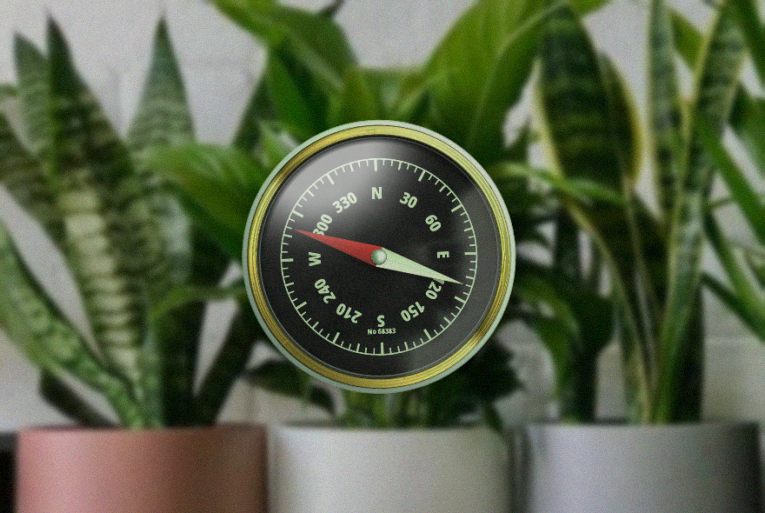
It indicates 290; °
